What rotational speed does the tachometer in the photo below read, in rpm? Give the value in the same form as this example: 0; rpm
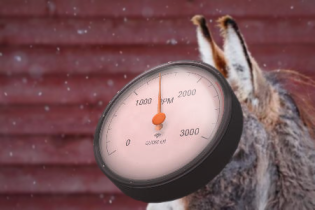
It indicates 1400; rpm
